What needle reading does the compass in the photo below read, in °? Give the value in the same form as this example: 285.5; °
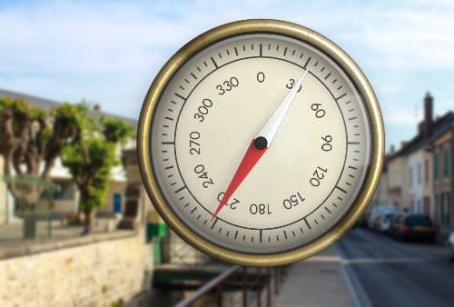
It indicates 212.5; °
